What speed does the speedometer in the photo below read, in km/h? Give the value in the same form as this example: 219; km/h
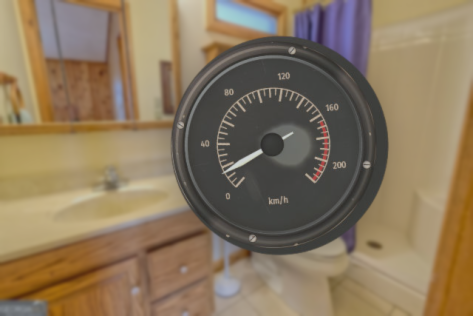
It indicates 15; km/h
